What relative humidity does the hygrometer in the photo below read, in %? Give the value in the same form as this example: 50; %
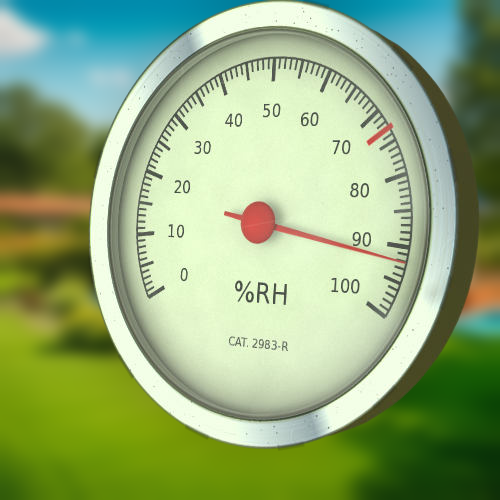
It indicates 92; %
